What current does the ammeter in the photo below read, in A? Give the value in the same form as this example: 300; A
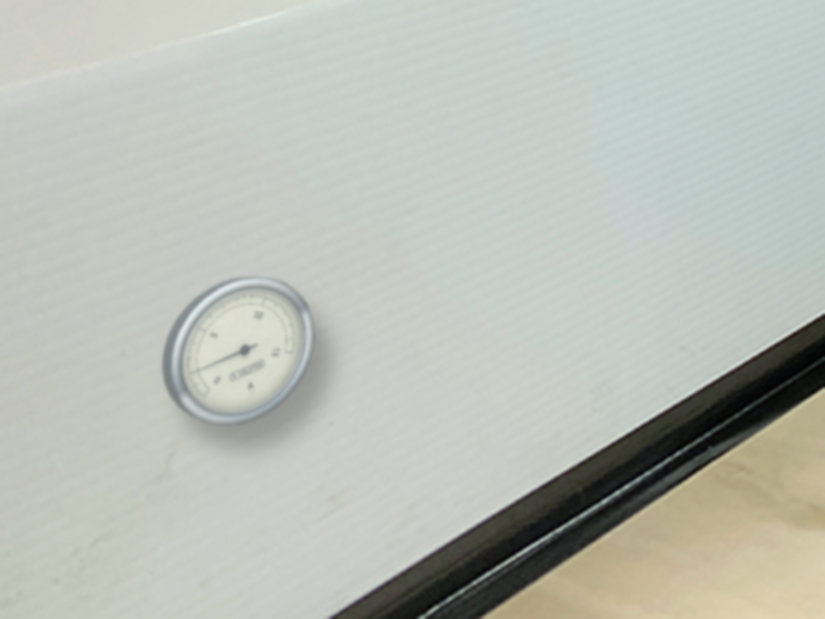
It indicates 2; A
